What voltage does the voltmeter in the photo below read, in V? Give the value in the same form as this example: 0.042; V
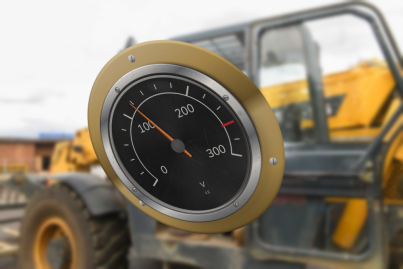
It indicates 120; V
